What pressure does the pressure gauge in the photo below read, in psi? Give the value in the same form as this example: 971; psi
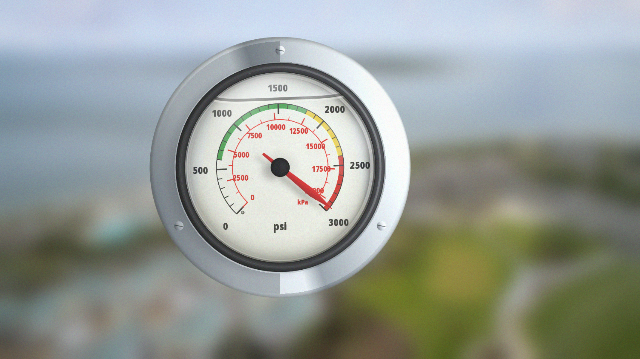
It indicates 2950; psi
